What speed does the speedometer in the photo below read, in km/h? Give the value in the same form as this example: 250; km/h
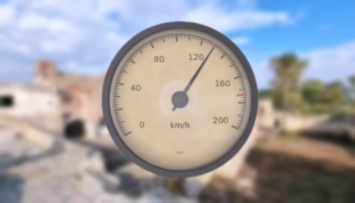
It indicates 130; km/h
